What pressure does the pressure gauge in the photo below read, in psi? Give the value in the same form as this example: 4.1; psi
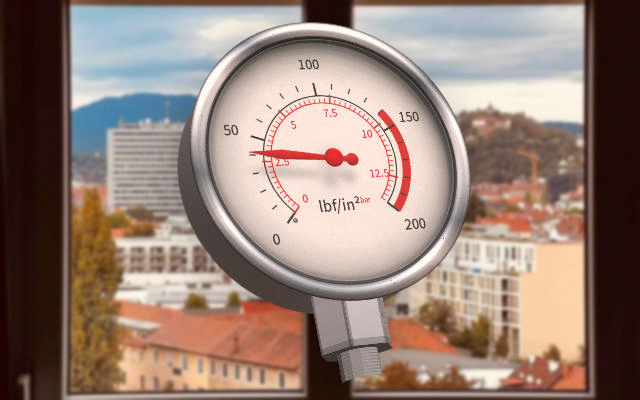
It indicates 40; psi
